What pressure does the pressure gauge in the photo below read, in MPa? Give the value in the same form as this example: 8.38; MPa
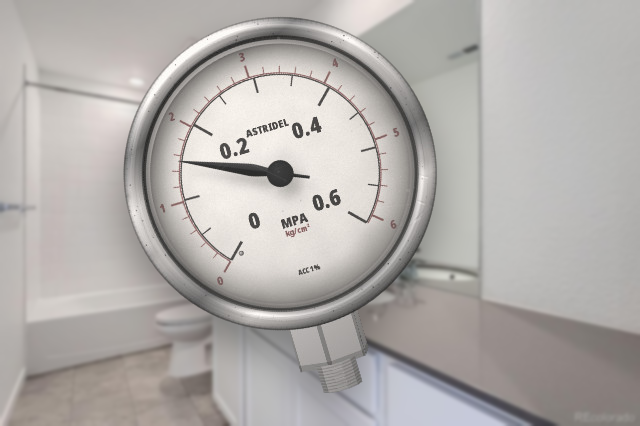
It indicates 0.15; MPa
